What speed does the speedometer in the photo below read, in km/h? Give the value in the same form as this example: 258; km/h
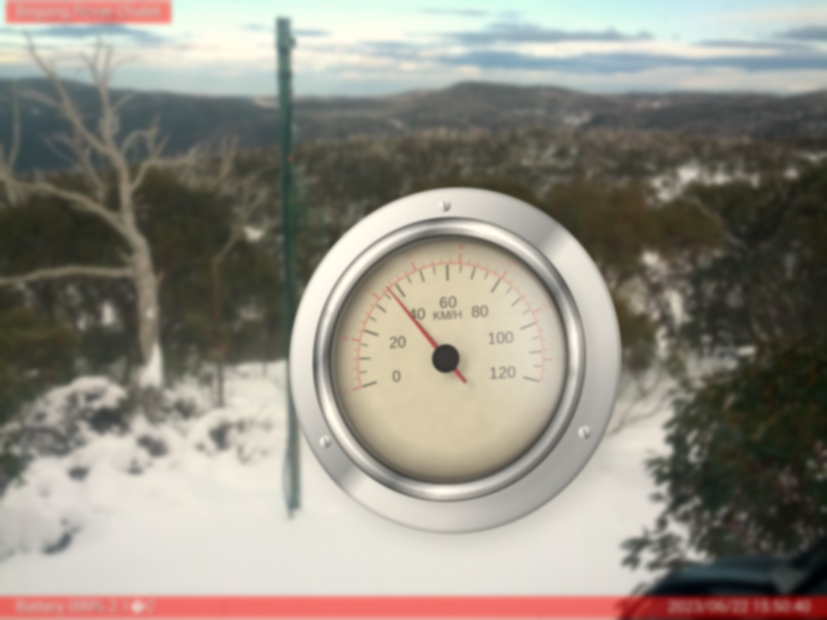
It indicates 37.5; km/h
